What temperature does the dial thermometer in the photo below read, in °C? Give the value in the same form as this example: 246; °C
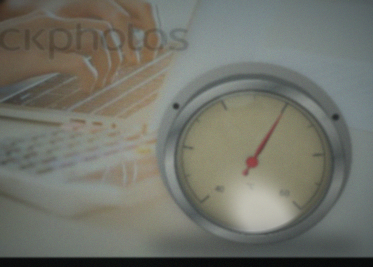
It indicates 20; °C
